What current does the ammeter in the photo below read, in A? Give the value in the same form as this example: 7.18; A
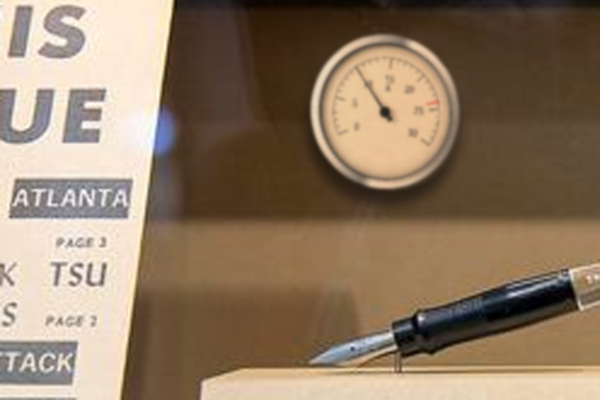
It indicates 10; A
